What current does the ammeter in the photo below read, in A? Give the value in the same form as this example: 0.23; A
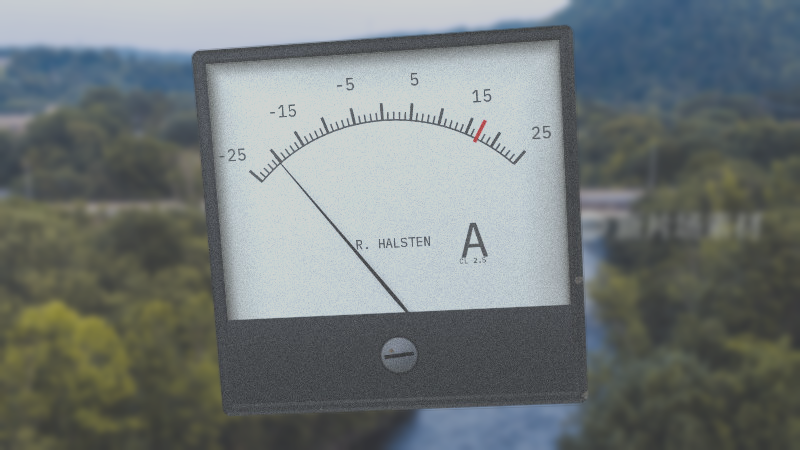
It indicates -20; A
